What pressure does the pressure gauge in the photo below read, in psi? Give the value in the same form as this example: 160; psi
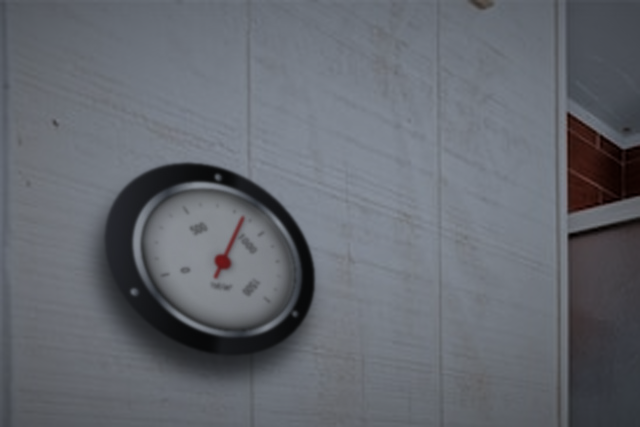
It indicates 850; psi
